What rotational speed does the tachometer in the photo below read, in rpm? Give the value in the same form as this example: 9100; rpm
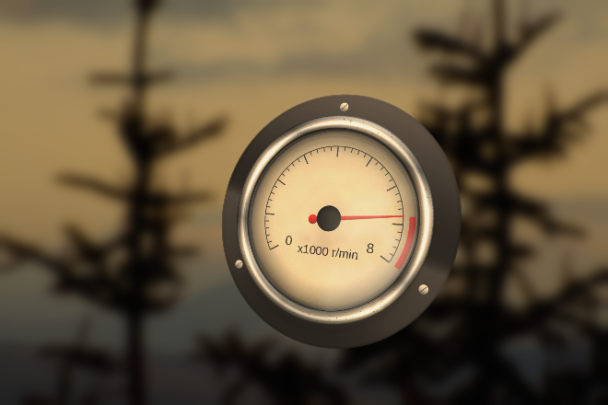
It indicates 6800; rpm
